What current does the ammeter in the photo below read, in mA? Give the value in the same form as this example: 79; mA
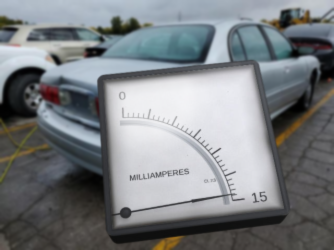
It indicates 14.5; mA
